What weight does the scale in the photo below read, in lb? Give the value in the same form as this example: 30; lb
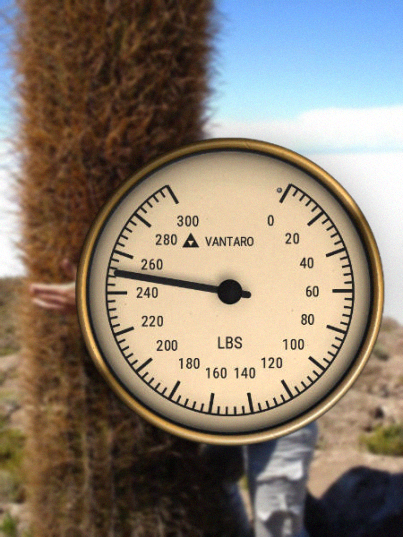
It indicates 250; lb
